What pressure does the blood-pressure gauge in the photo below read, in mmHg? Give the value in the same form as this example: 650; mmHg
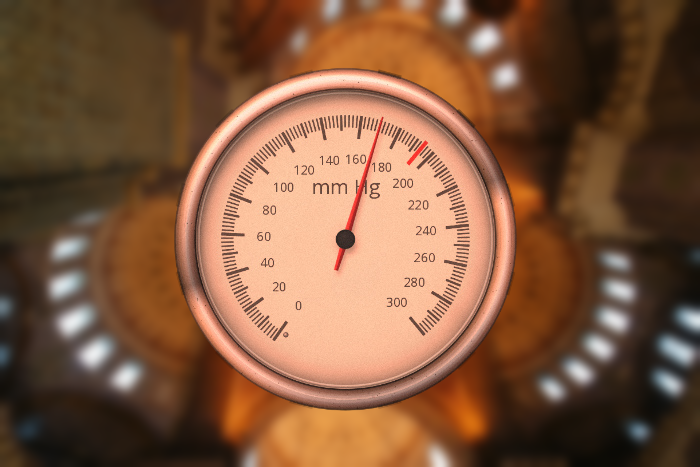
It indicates 170; mmHg
